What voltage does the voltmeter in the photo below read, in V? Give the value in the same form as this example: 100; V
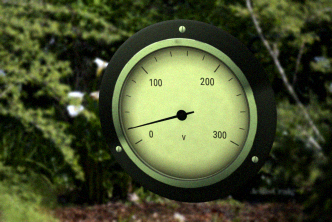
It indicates 20; V
